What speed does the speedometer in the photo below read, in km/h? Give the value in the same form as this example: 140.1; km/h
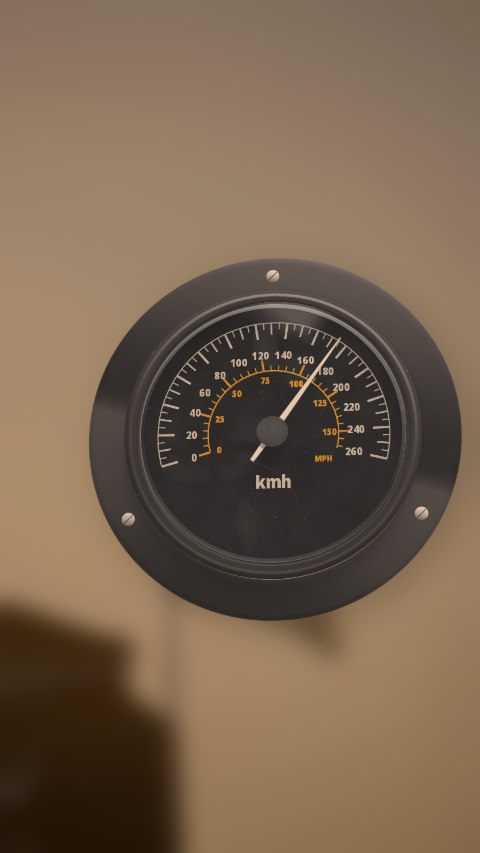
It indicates 175; km/h
